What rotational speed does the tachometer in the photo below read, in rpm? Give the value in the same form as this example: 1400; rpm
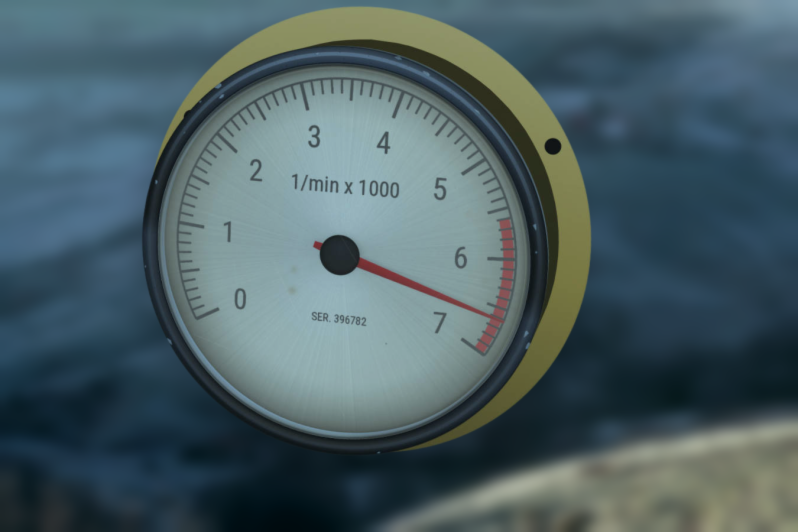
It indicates 6600; rpm
